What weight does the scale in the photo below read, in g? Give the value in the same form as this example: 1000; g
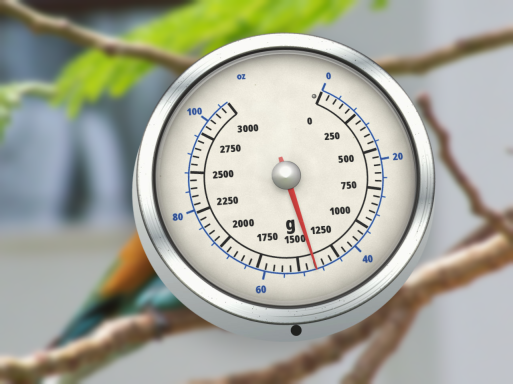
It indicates 1400; g
